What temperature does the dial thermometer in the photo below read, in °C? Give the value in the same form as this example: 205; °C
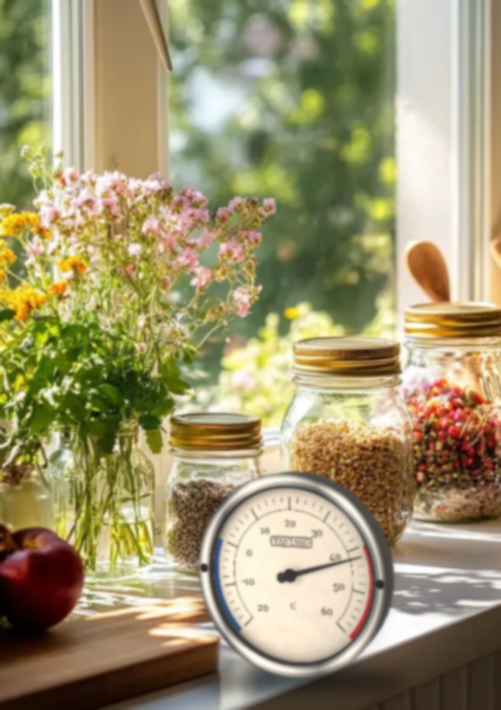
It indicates 42; °C
